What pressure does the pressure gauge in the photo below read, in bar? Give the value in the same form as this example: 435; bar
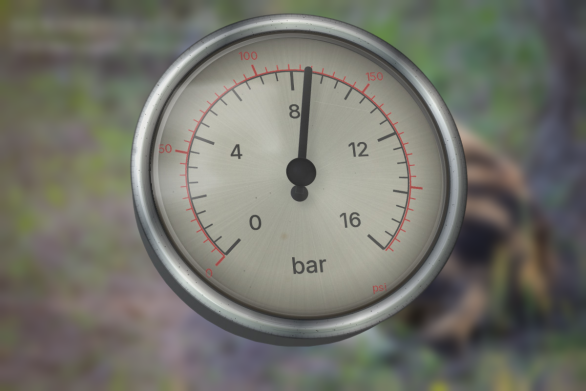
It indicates 8.5; bar
